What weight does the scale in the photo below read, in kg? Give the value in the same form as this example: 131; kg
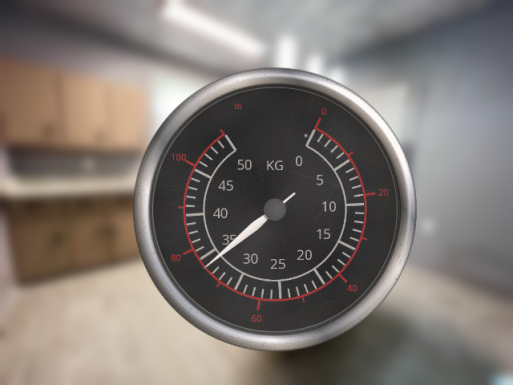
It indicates 34; kg
